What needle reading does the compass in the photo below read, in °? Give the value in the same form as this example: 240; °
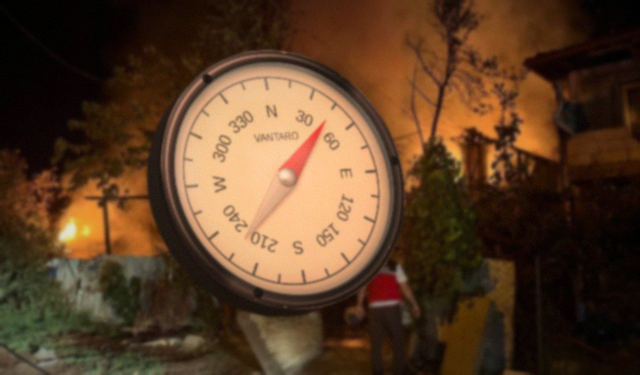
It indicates 45; °
